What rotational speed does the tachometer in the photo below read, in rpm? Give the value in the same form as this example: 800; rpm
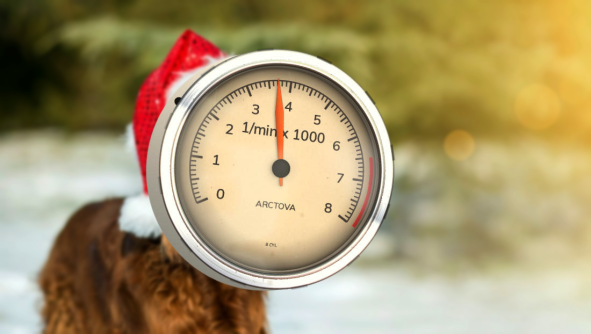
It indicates 3700; rpm
